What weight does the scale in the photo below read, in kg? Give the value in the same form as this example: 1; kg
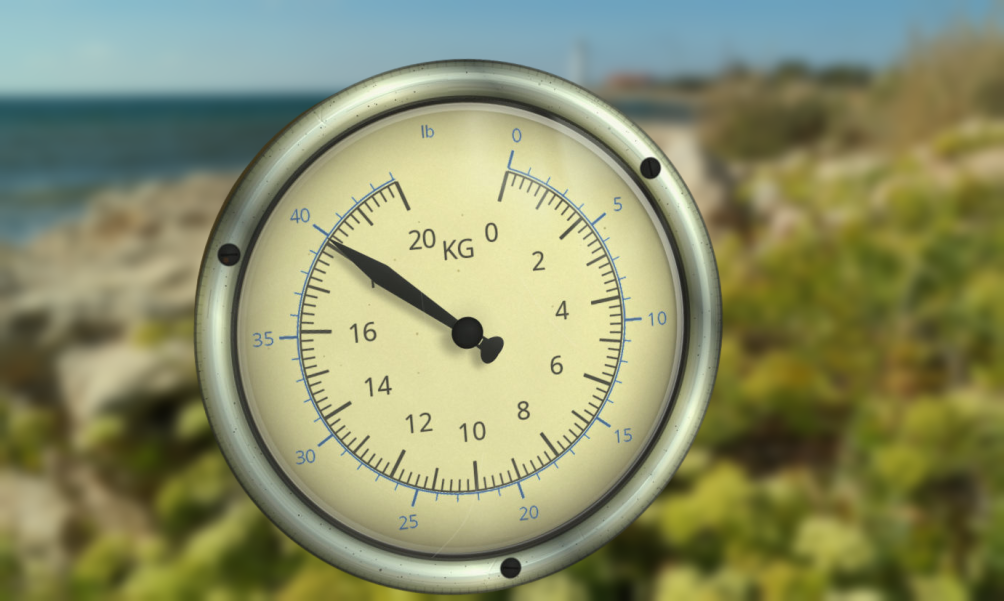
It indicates 18.1; kg
